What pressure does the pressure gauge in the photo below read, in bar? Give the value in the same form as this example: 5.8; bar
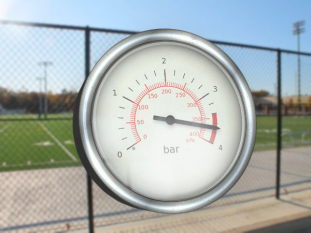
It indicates 3.7; bar
